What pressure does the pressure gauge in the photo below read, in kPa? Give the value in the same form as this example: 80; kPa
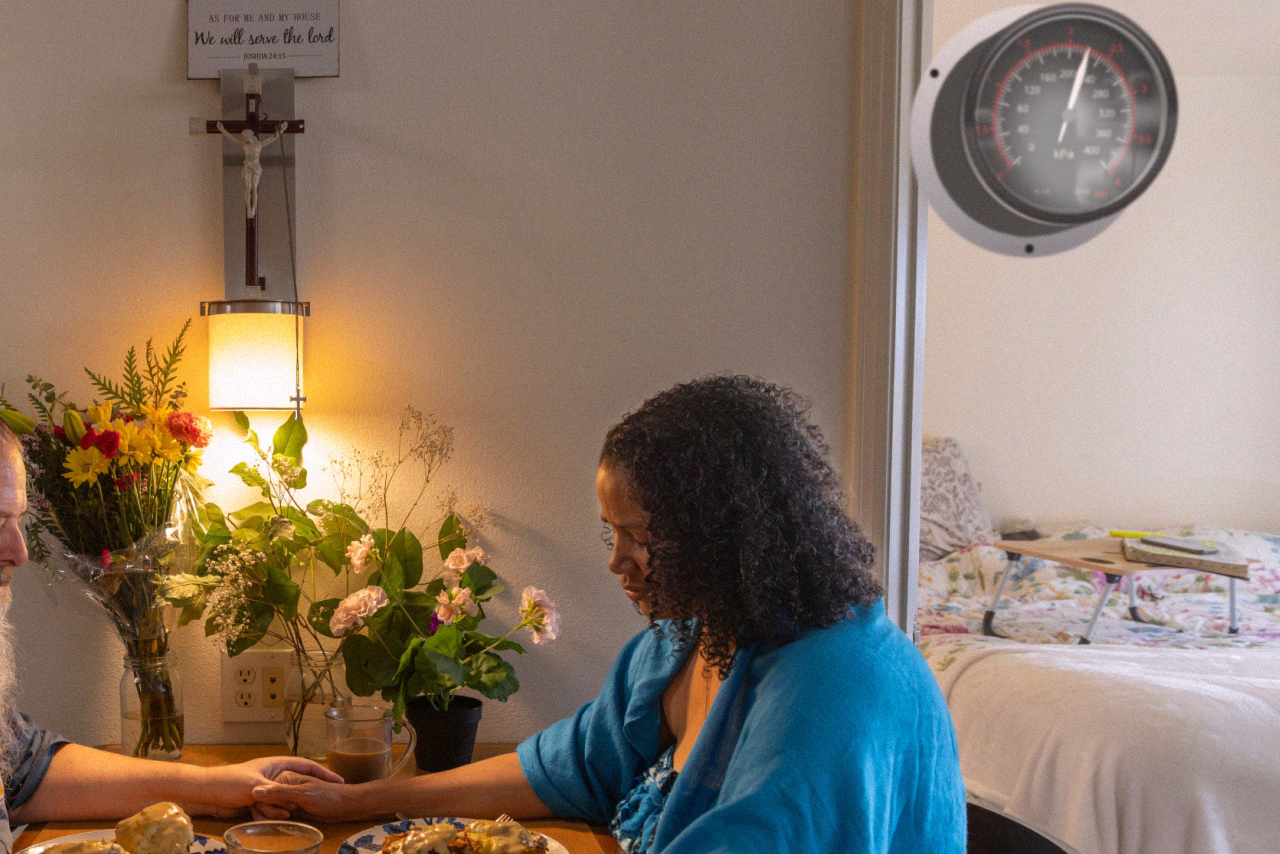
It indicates 220; kPa
